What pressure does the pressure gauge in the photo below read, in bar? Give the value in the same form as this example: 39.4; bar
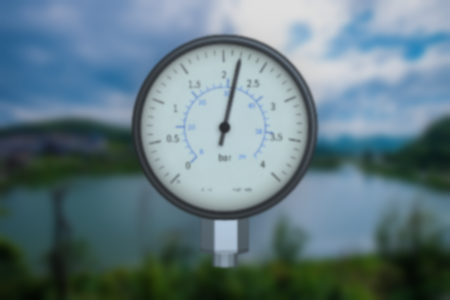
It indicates 2.2; bar
